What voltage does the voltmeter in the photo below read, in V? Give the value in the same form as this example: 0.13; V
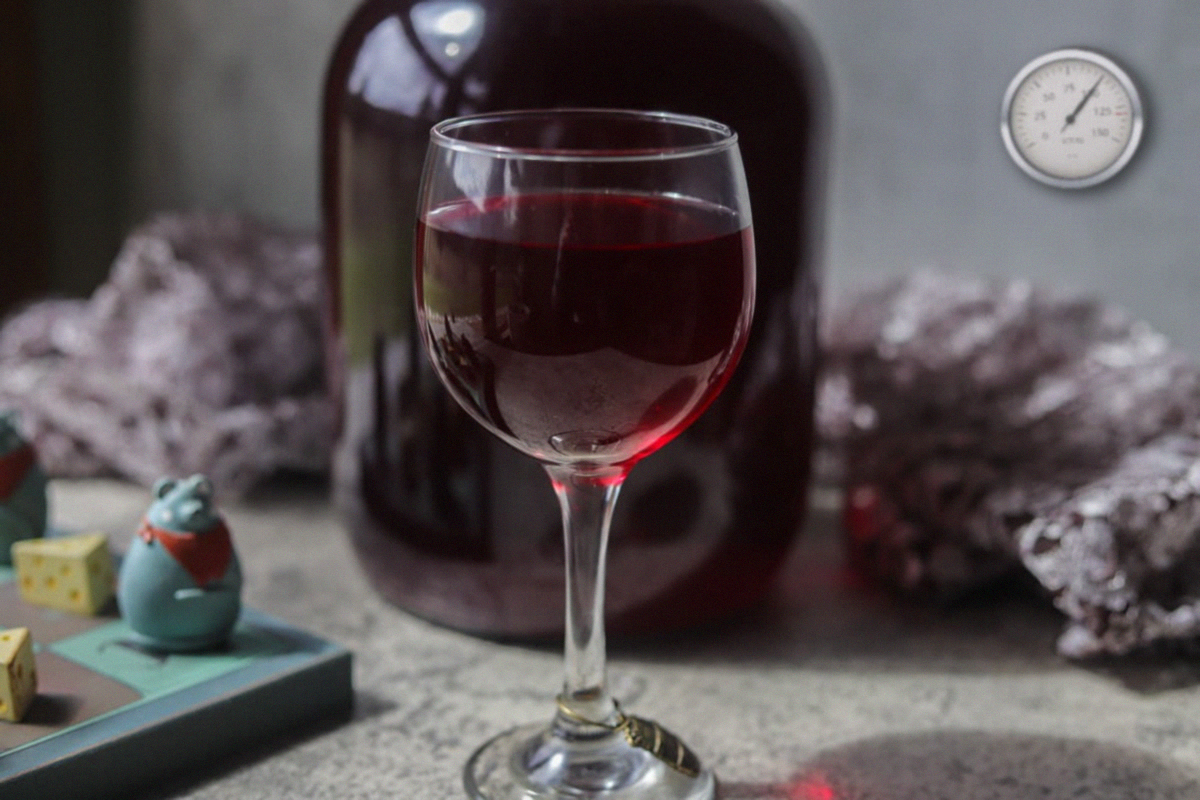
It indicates 100; V
